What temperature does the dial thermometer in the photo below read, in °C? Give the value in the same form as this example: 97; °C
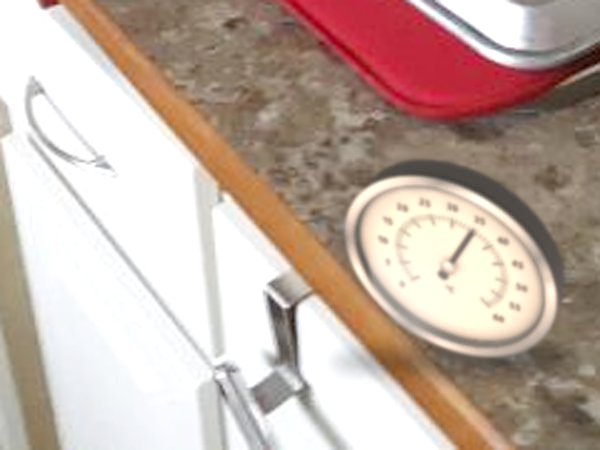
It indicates 35; °C
